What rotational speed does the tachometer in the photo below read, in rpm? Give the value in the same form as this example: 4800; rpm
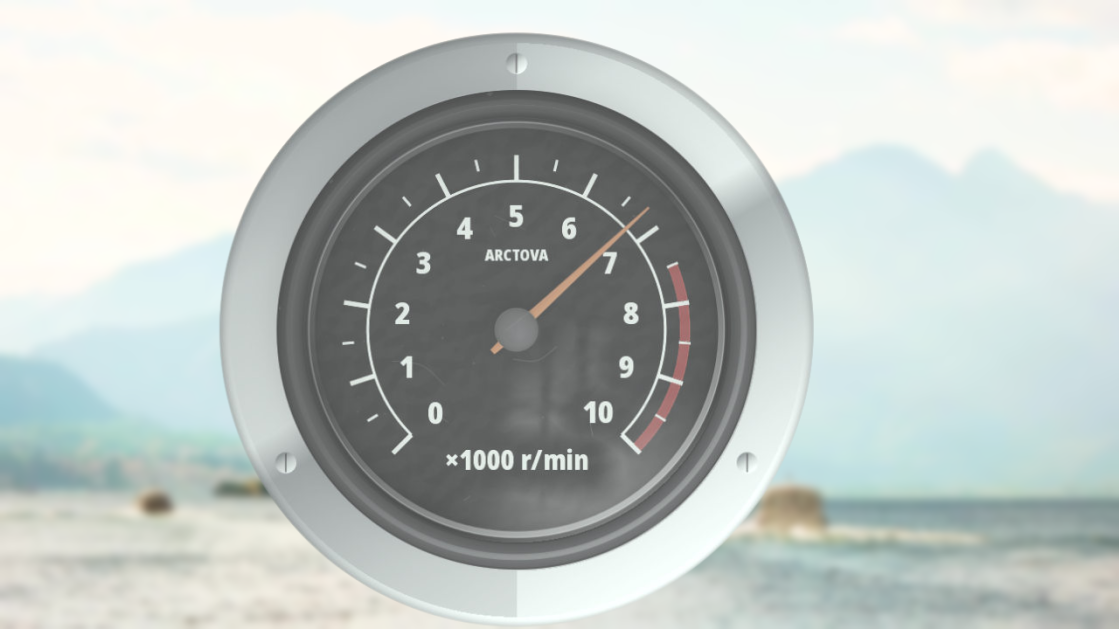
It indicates 6750; rpm
